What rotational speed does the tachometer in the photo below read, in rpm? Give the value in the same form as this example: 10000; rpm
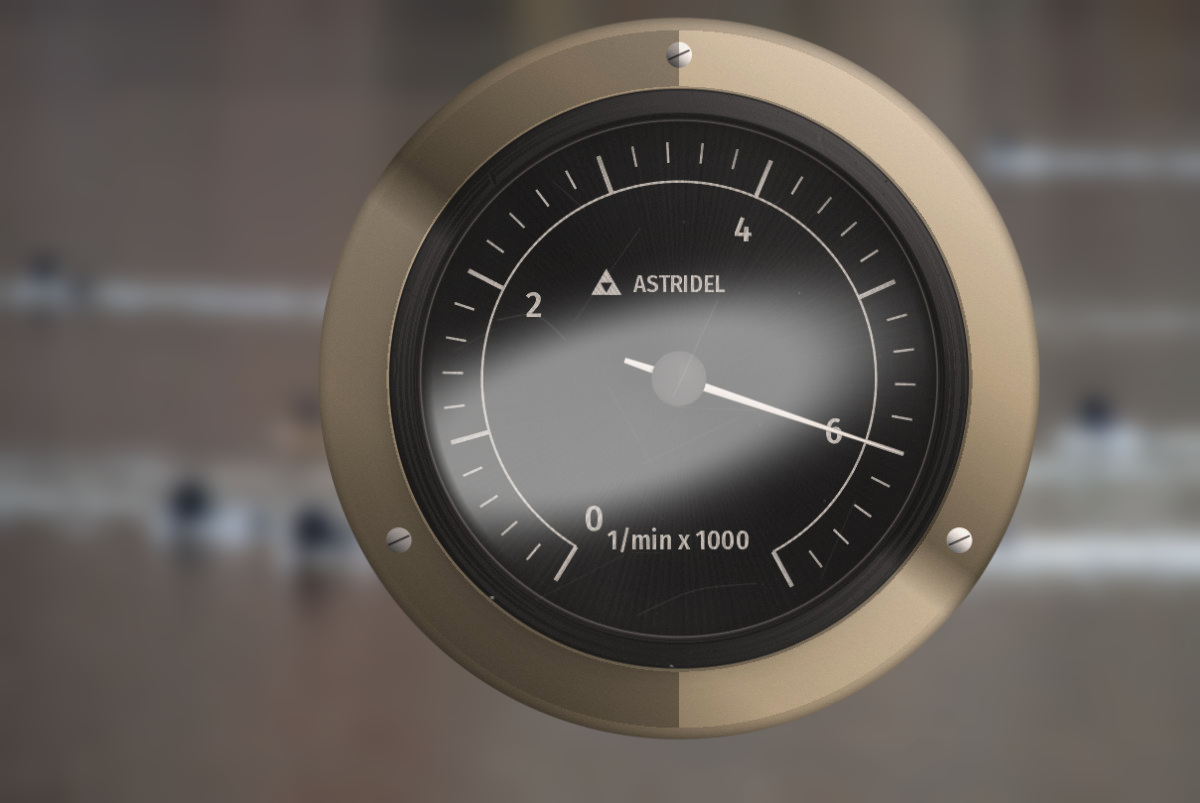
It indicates 6000; rpm
